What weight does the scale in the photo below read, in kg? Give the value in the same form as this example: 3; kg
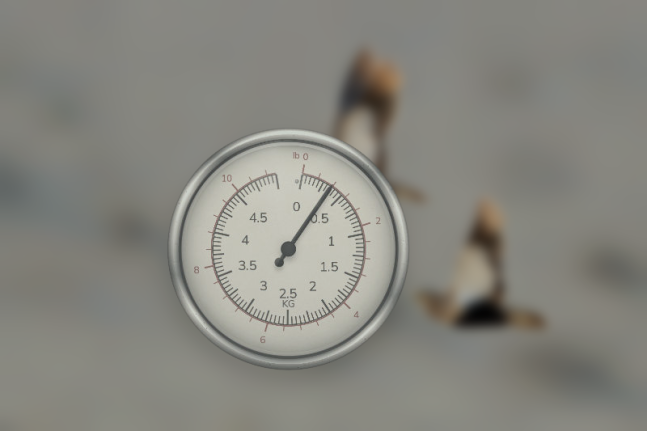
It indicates 0.35; kg
